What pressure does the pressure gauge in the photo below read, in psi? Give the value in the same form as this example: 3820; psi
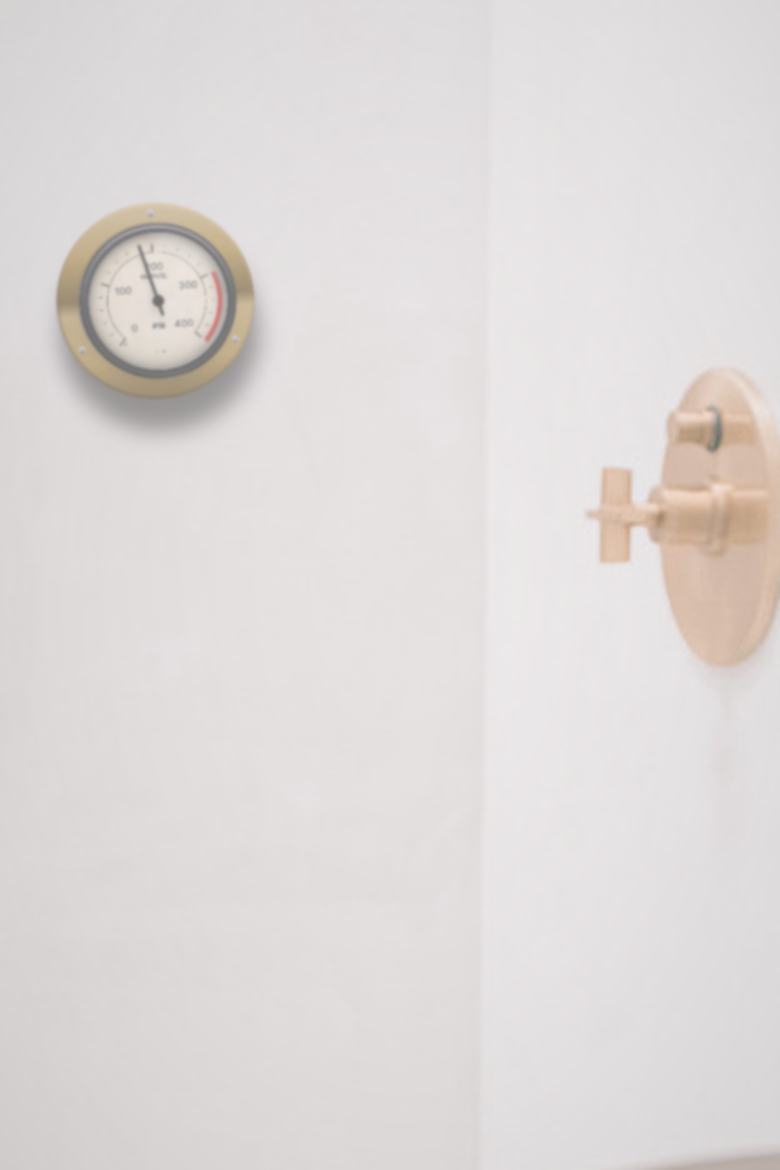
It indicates 180; psi
